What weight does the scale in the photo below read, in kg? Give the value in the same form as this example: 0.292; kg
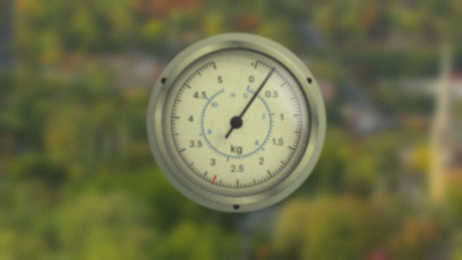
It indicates 0.25; kg
